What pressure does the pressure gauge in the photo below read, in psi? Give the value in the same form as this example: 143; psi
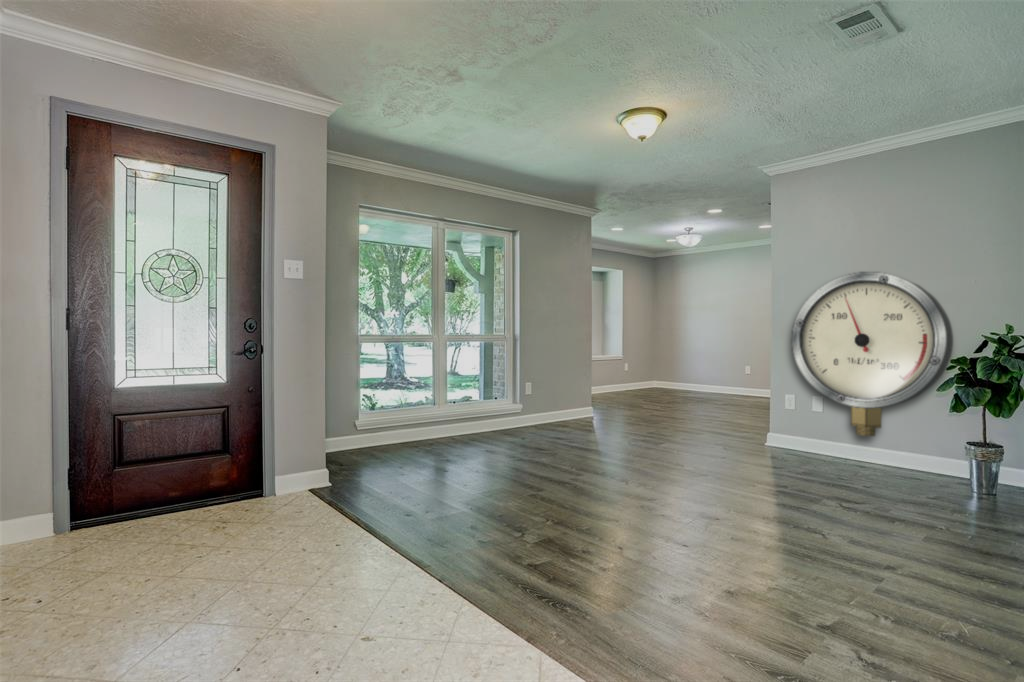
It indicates 125; psi
